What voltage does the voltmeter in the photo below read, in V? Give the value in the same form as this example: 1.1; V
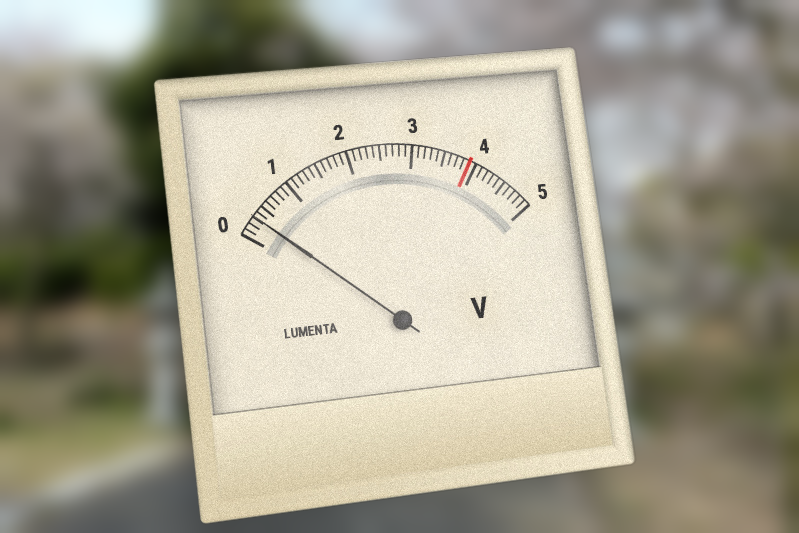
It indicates 0.3; V
